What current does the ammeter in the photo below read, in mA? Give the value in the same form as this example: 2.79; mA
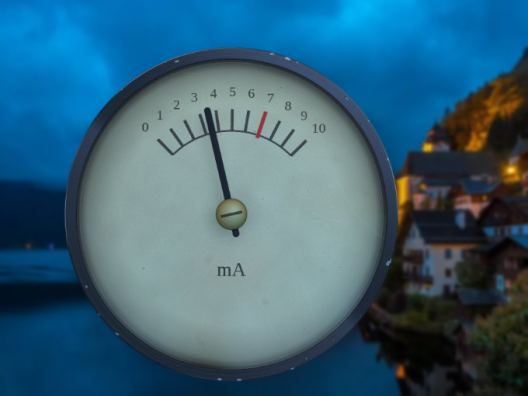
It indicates 3.5; mA
